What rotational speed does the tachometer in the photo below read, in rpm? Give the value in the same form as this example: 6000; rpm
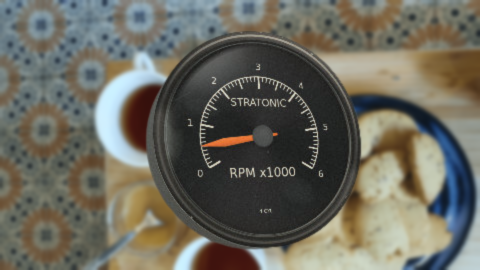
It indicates 500; rpm
